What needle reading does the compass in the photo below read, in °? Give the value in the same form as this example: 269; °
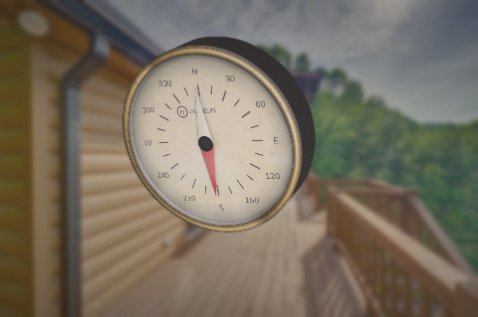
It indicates 180; °
